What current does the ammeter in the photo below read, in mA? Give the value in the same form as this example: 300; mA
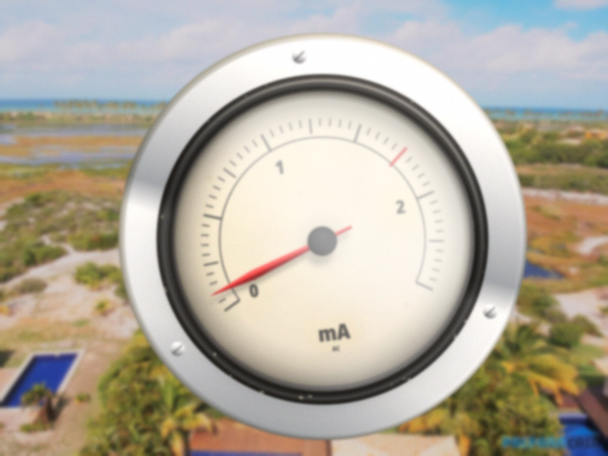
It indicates 0.1; mA
